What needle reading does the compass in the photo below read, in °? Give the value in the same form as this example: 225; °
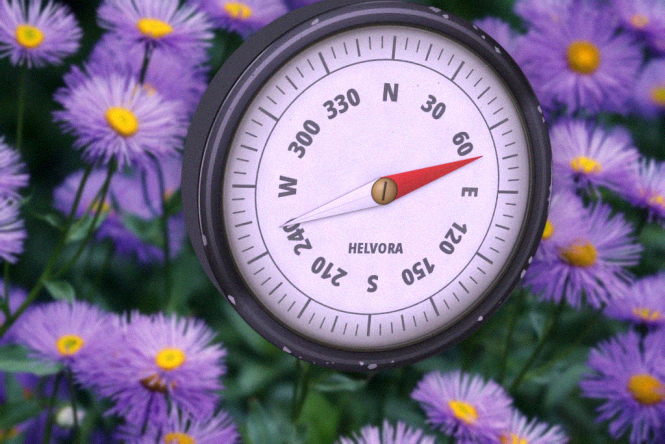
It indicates 70; °
